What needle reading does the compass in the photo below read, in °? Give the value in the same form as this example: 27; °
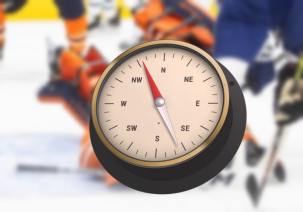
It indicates 335; °
